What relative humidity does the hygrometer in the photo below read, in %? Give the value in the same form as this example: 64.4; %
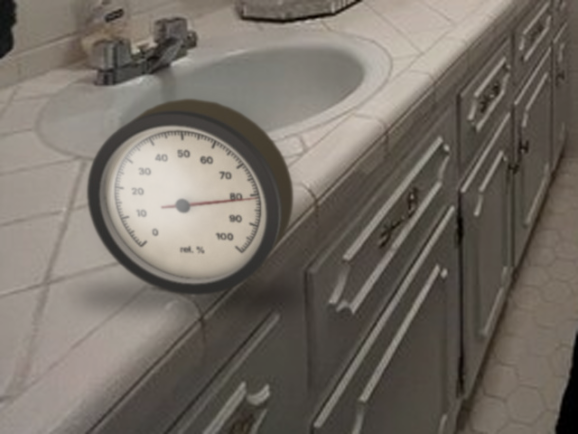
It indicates 80; %
